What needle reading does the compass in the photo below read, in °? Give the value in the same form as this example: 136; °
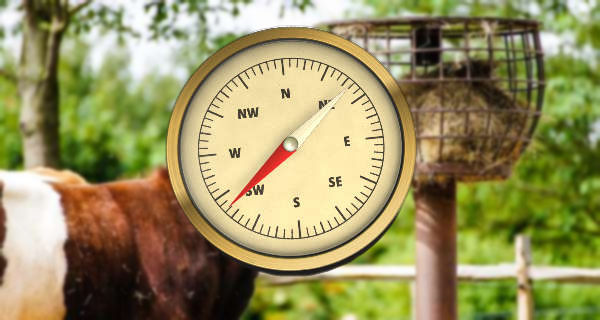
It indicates 230; °
